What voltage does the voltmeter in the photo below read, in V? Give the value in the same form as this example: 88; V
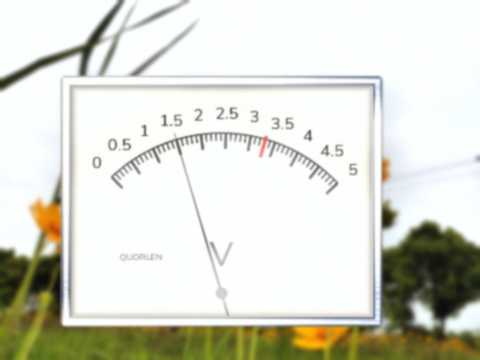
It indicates 1.5; V
